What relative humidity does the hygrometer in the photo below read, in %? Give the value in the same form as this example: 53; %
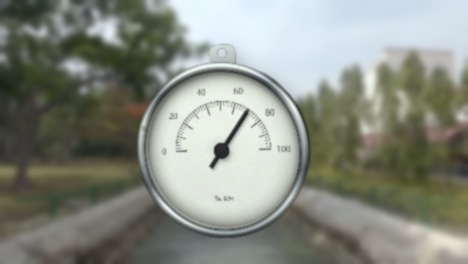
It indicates 70; %
